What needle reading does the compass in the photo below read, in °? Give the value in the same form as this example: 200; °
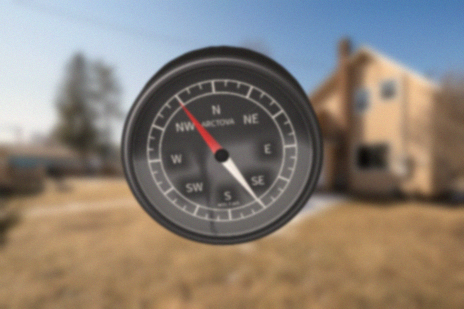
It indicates 330; °
